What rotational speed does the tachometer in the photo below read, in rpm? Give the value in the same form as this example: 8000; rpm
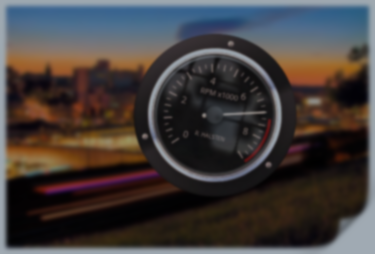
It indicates 7000; rpm
